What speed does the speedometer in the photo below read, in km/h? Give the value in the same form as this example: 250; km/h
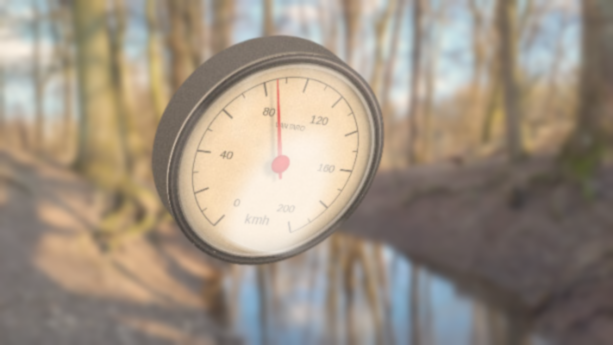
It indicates 85; km/h
